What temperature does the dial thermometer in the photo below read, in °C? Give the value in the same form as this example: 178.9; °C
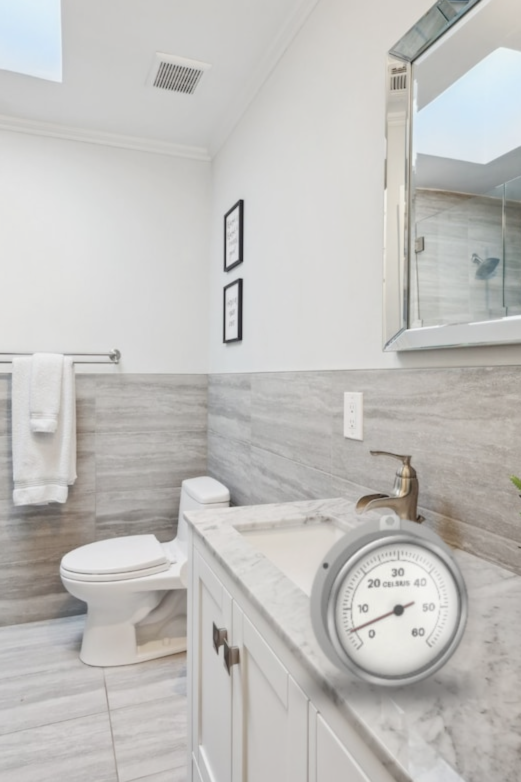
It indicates 5; °C
